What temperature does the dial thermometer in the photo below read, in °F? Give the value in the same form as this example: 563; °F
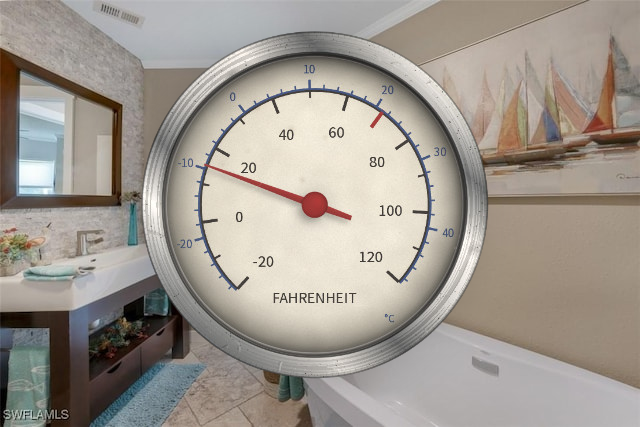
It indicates 15; °F
